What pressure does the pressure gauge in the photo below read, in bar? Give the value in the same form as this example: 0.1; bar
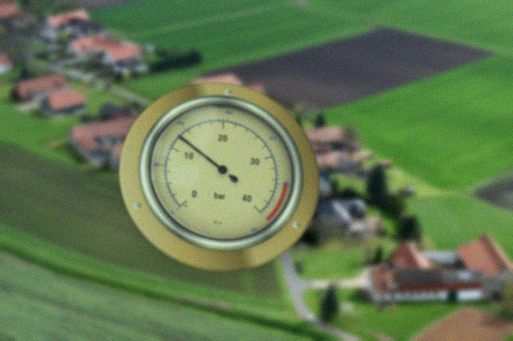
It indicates 12; bar
